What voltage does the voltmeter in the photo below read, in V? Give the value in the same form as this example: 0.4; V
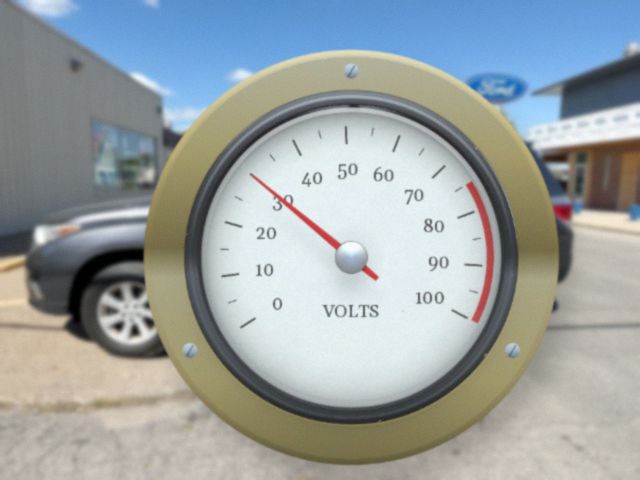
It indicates 30; V
